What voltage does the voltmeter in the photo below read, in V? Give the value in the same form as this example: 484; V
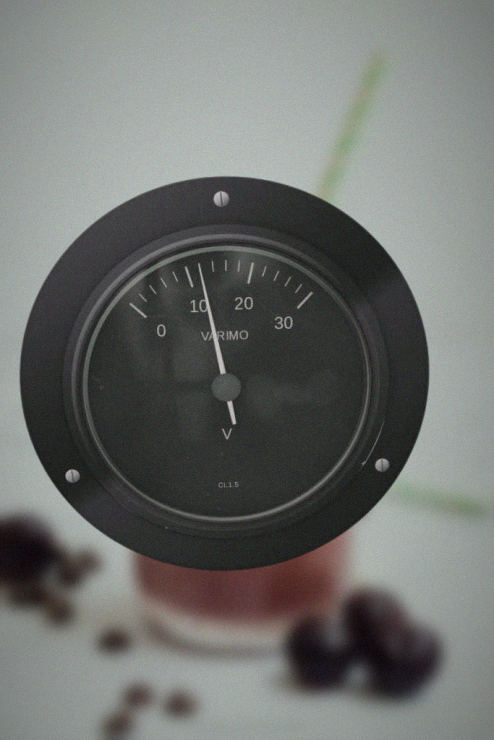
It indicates 12; V
